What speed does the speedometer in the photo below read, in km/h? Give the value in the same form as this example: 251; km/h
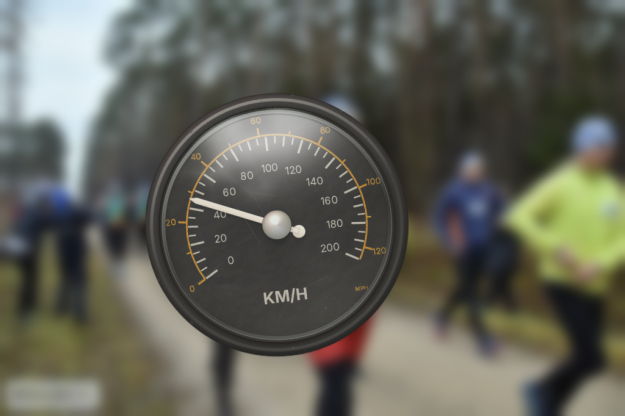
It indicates 45; km/h
